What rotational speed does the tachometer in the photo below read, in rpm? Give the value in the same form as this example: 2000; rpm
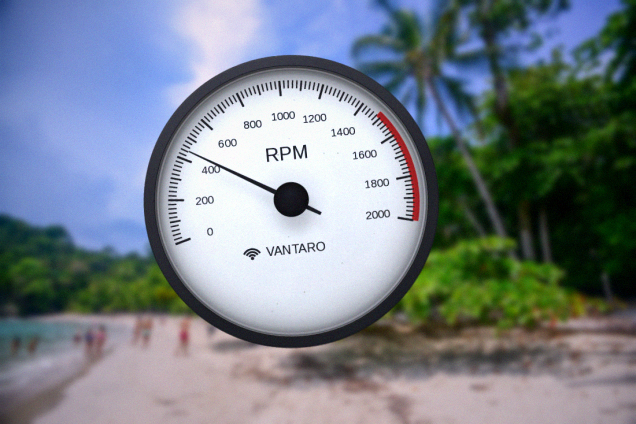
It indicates 440; rpm
